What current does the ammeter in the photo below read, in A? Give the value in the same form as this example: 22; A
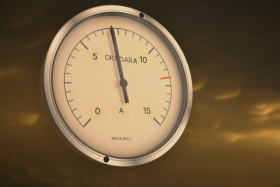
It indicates 7; A
